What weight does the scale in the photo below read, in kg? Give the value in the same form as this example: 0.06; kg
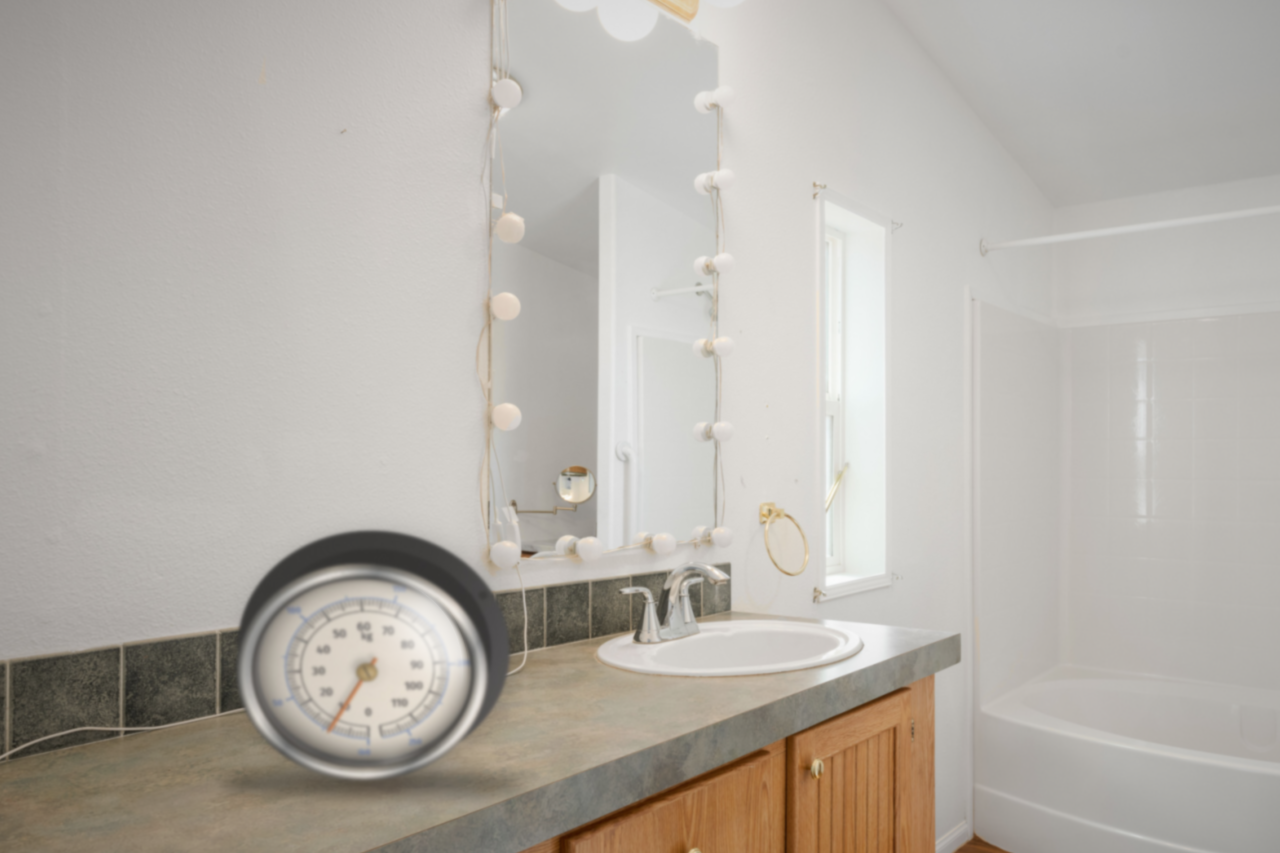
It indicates 10; kg
